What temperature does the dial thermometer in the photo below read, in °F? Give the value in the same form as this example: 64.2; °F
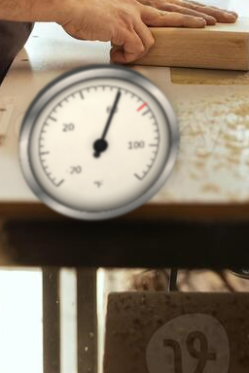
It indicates 60; °F
